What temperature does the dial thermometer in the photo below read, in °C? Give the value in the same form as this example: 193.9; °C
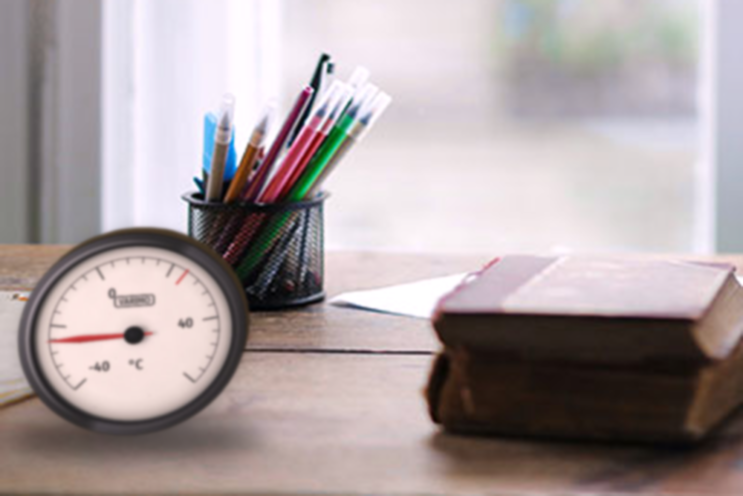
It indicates -24; °C
